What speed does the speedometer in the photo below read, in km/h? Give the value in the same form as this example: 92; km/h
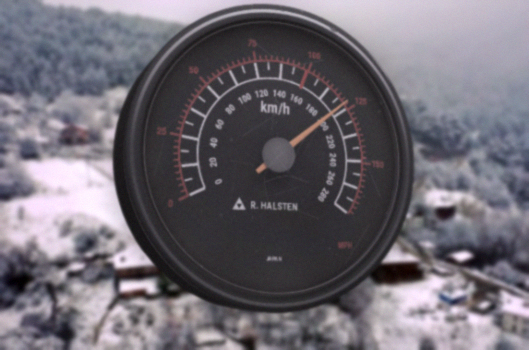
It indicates 195; km/h
